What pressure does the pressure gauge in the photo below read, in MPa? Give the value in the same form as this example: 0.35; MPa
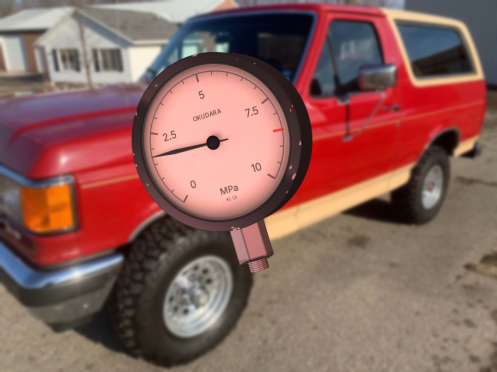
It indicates 1.75; MPa
